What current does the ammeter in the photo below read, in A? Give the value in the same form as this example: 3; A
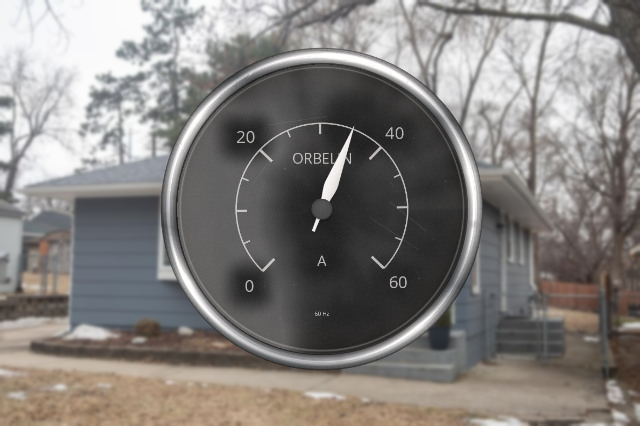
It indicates 35; A
